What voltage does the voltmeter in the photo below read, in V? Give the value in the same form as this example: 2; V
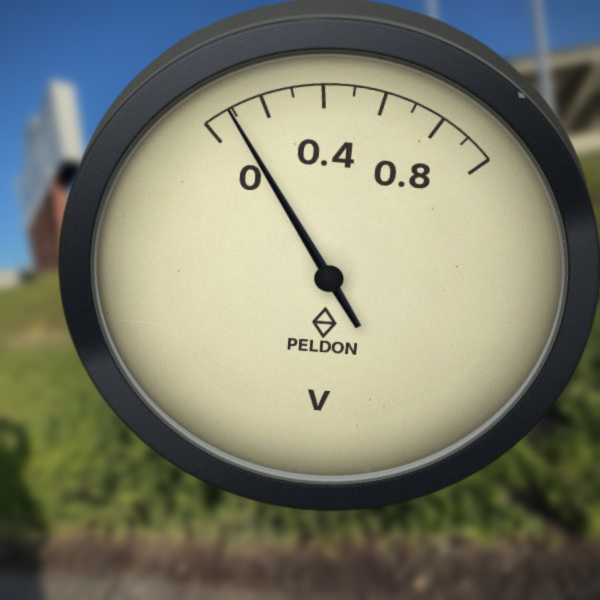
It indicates 0.1; V
